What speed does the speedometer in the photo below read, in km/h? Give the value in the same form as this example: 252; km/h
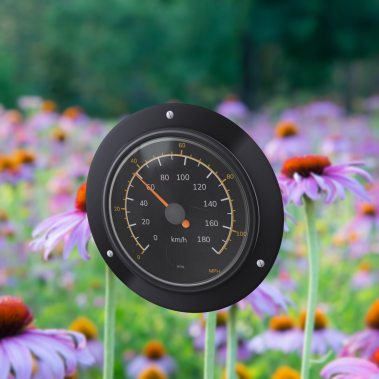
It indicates 60; km/h
